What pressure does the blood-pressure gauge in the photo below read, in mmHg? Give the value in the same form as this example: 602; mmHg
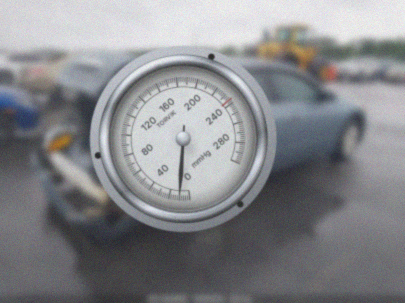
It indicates 10; mmHg
